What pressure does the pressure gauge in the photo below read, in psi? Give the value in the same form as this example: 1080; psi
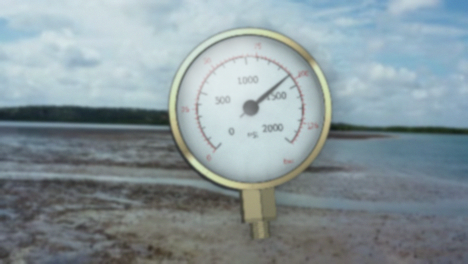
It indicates 1400; psi
